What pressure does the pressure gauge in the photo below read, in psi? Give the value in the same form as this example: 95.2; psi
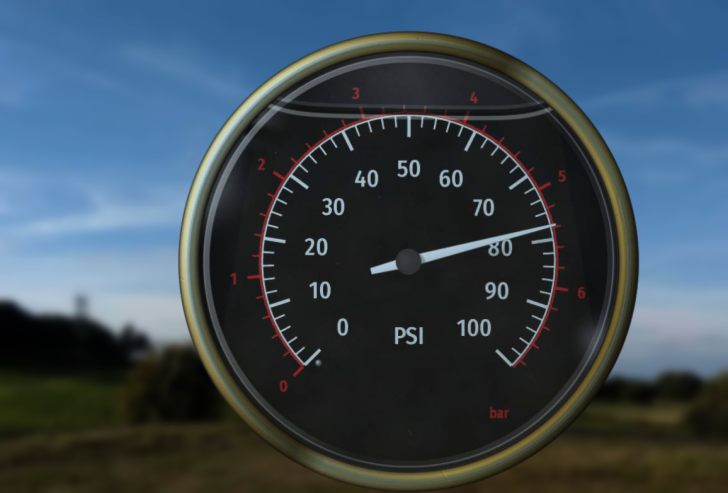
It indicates 78; psi
